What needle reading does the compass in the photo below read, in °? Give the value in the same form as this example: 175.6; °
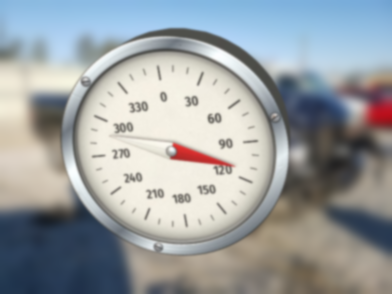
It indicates 110; °
